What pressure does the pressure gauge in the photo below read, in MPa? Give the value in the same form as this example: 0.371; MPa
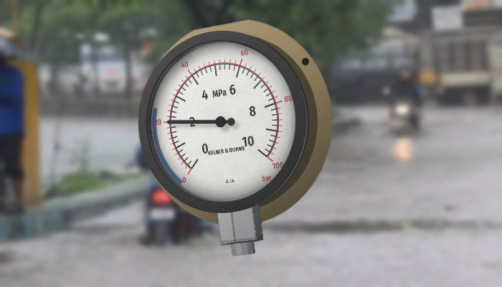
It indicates 2; MPa
